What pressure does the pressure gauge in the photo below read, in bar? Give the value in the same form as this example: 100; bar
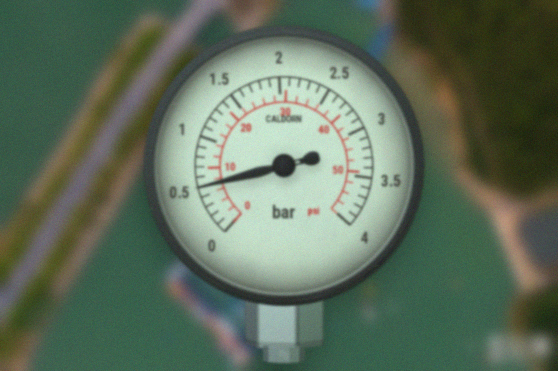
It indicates 0.5; bar
